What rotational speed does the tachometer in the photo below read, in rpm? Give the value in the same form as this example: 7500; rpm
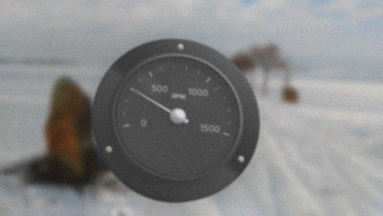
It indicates 300; rpm
